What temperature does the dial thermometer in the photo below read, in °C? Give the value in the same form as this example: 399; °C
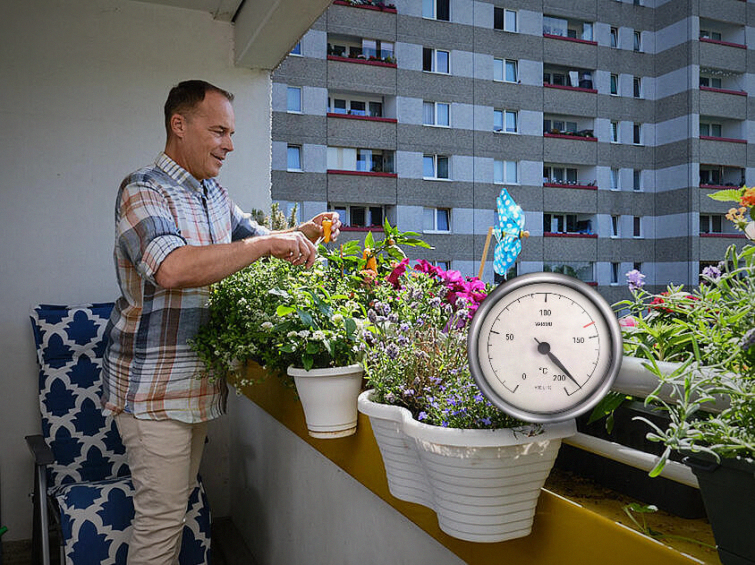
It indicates 190; °C
